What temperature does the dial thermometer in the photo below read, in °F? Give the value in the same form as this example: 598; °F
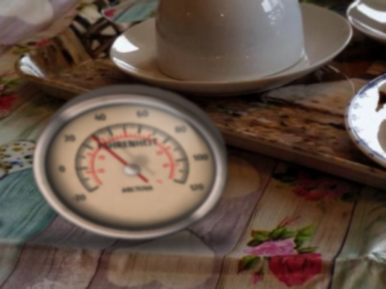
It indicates 30; °F
